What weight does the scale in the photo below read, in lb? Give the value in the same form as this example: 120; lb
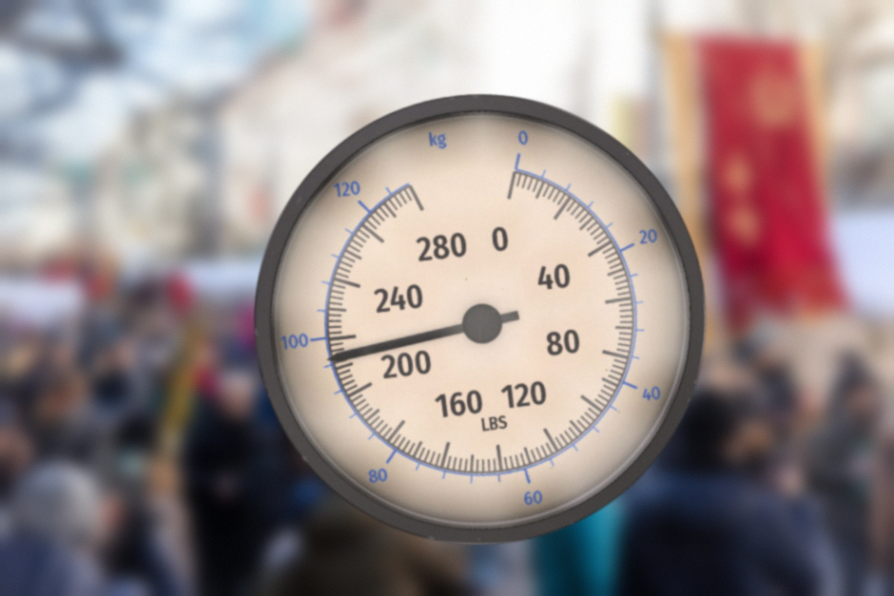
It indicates 214; lb
